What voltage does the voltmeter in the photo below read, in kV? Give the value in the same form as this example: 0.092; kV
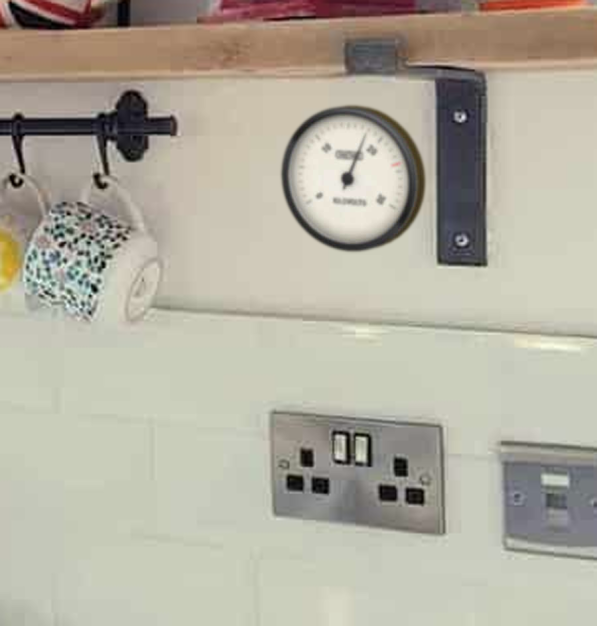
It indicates 18; kV
